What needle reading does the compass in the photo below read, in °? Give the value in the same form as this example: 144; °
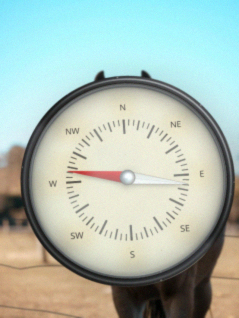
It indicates 280; °
